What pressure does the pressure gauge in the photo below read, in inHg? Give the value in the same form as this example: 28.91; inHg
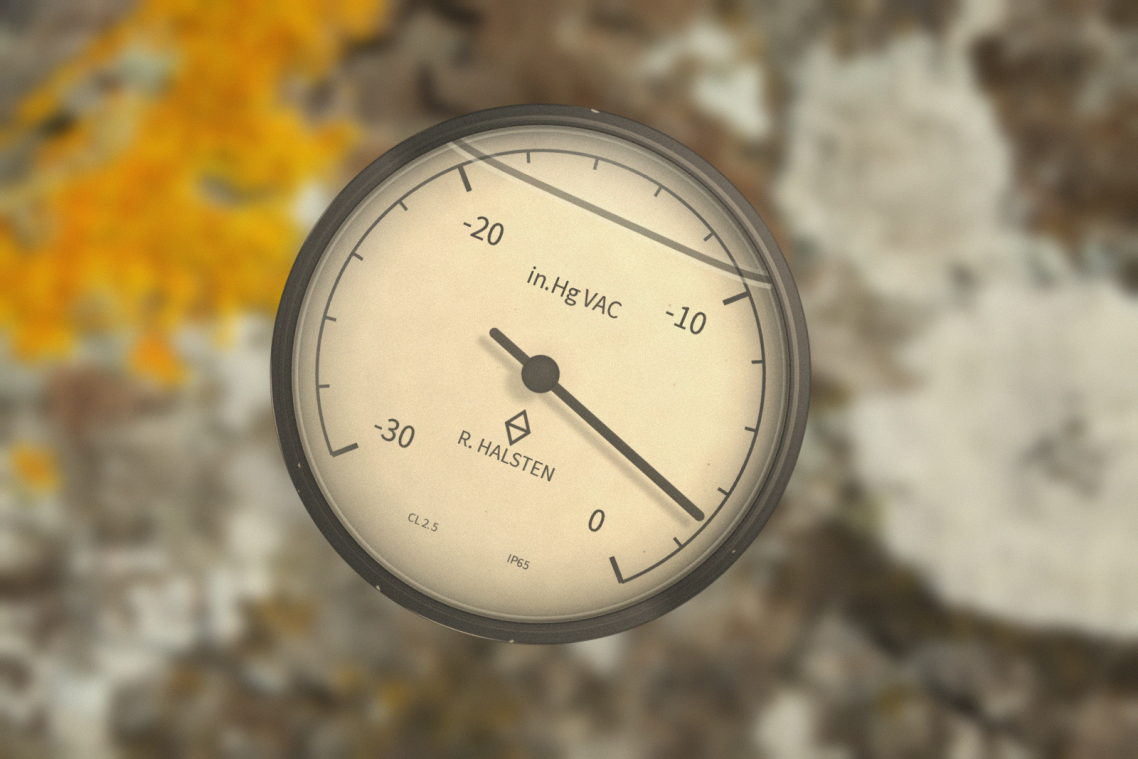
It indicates -3; inHg
